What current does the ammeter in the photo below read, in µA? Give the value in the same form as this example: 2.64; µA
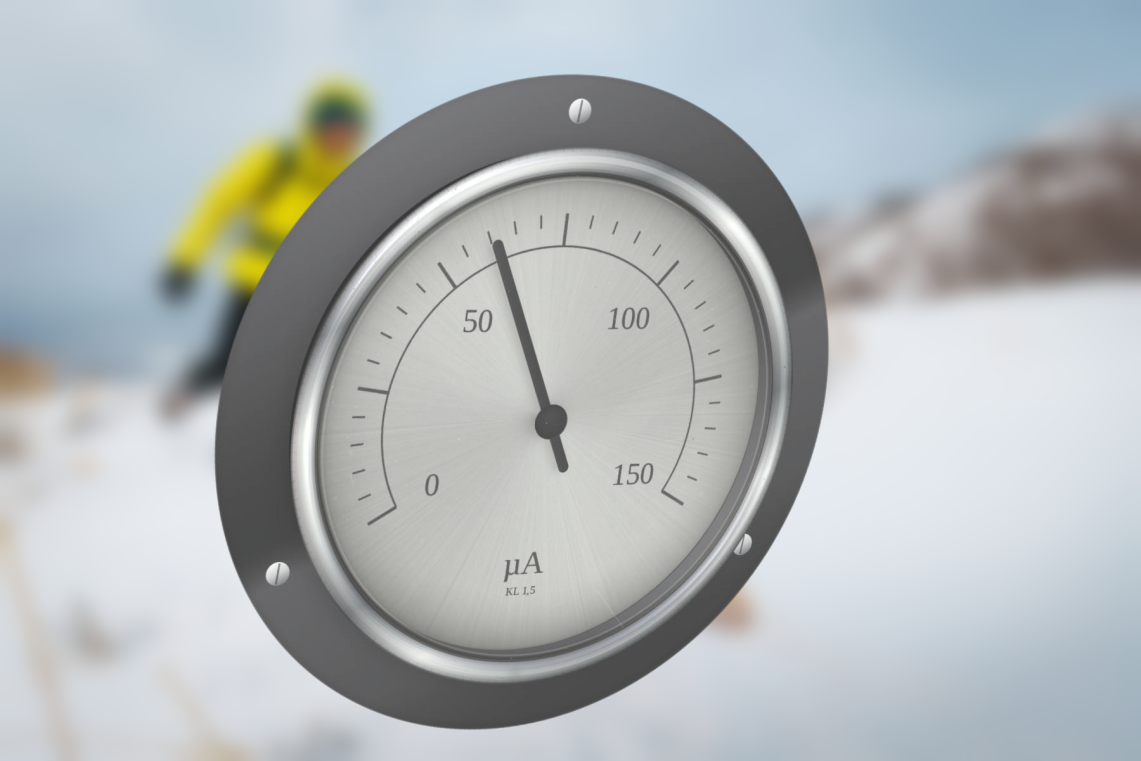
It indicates 60; µA
